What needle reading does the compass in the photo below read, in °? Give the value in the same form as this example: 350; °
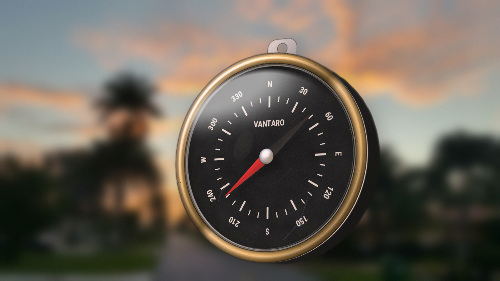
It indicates 230; °
